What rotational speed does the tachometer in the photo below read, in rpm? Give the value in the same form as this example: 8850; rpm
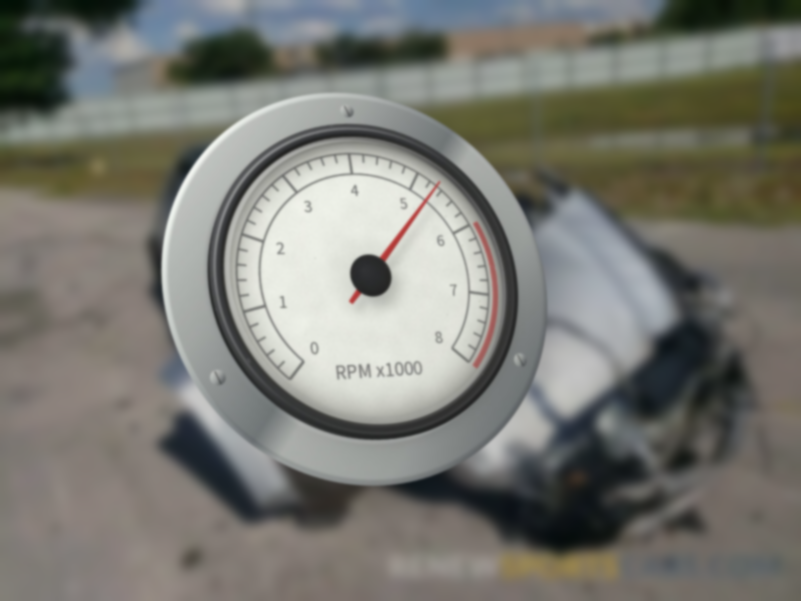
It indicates 5300; rpm
